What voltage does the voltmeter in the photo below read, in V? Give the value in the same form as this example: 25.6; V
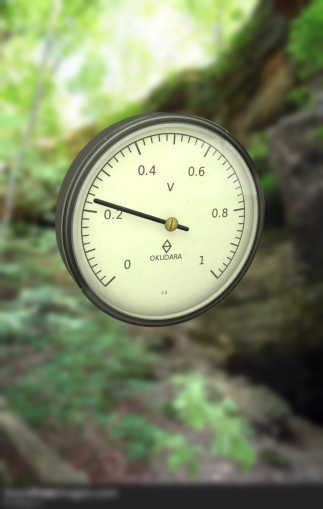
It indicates 0.23; V
